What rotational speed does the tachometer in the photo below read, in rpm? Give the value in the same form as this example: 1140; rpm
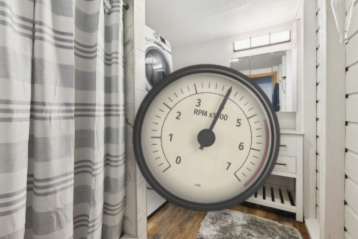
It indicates 4000; rpm
